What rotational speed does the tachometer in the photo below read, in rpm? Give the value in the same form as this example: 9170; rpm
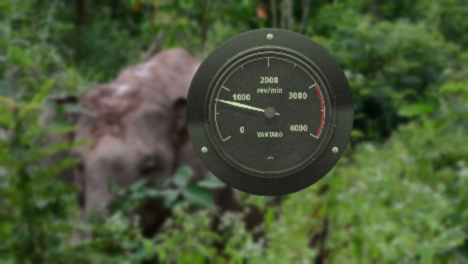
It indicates 750; rpm
